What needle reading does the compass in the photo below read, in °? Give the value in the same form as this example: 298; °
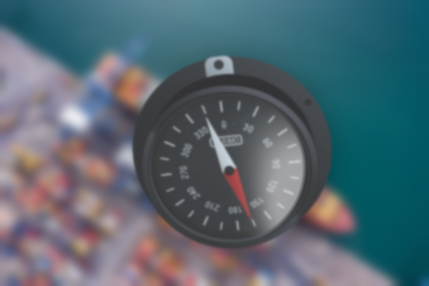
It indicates 165; °
